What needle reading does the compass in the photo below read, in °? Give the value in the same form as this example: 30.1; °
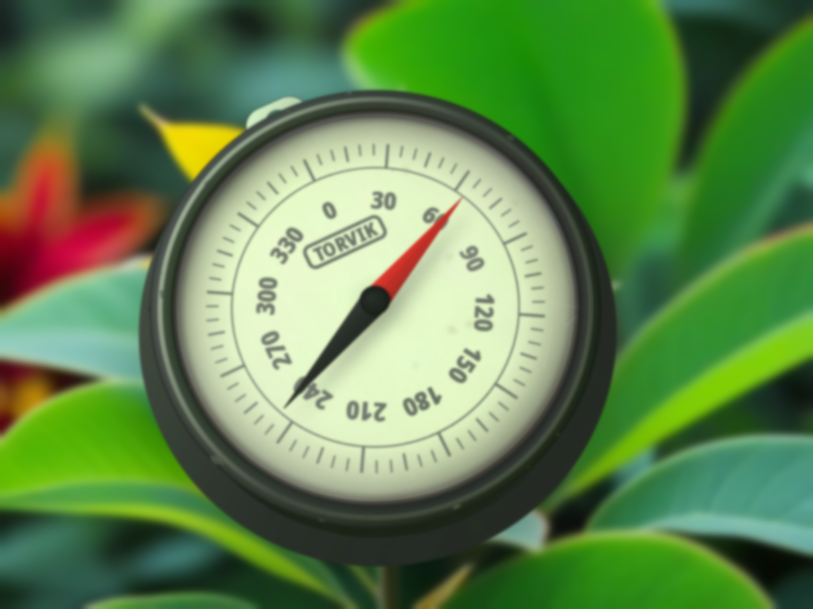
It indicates 65; °
